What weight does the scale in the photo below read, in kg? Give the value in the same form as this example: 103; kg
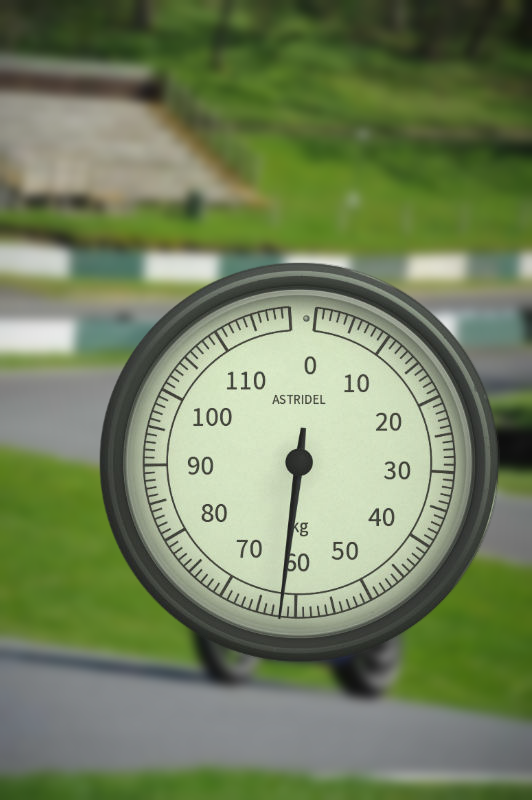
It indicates 62; kg
